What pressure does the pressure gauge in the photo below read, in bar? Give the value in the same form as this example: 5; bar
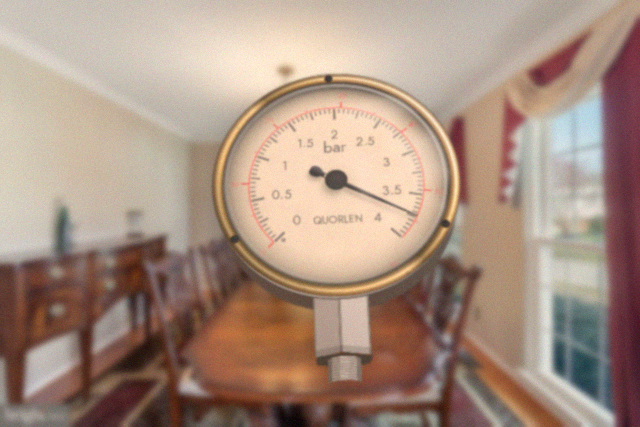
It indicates 3.75; bar
